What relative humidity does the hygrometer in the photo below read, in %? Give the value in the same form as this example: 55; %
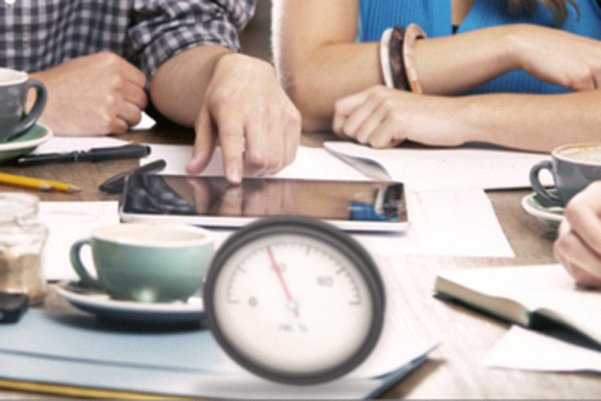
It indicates 40; %
